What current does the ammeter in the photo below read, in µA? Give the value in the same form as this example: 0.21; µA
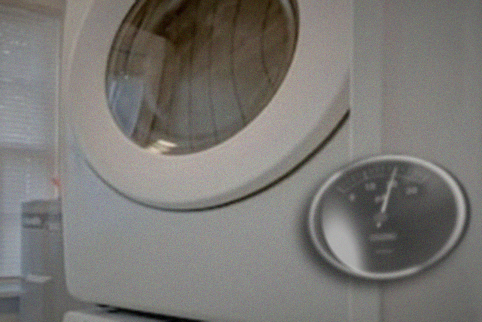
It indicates 20; µA
